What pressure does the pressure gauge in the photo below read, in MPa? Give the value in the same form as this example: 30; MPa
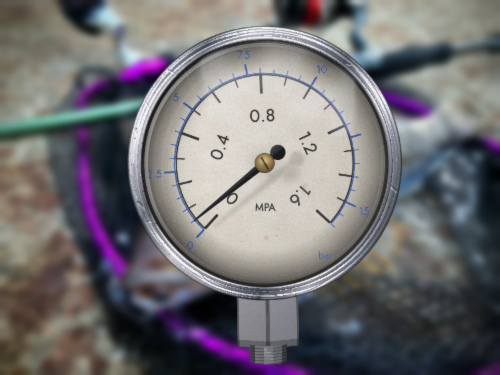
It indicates 0.05; MPa
